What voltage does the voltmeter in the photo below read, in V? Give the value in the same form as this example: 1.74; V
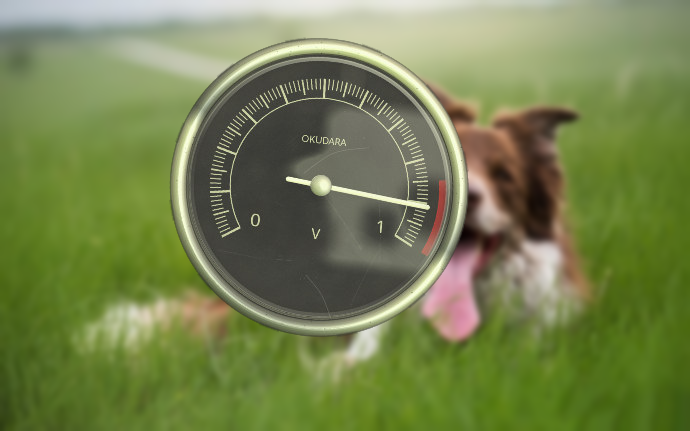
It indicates 0.91; V
